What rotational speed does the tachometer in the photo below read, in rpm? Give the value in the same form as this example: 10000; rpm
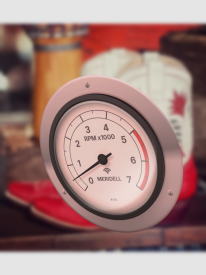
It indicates 500; rpm
